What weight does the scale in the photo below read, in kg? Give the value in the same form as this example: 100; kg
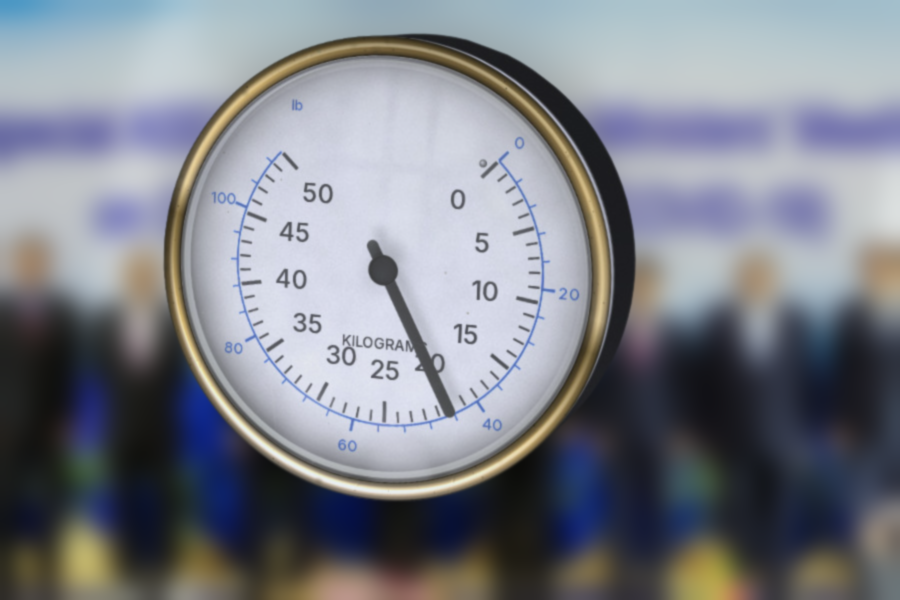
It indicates 20; kg
